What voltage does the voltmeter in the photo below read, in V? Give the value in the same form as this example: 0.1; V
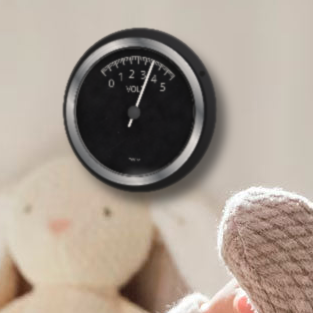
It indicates 3.5; V
